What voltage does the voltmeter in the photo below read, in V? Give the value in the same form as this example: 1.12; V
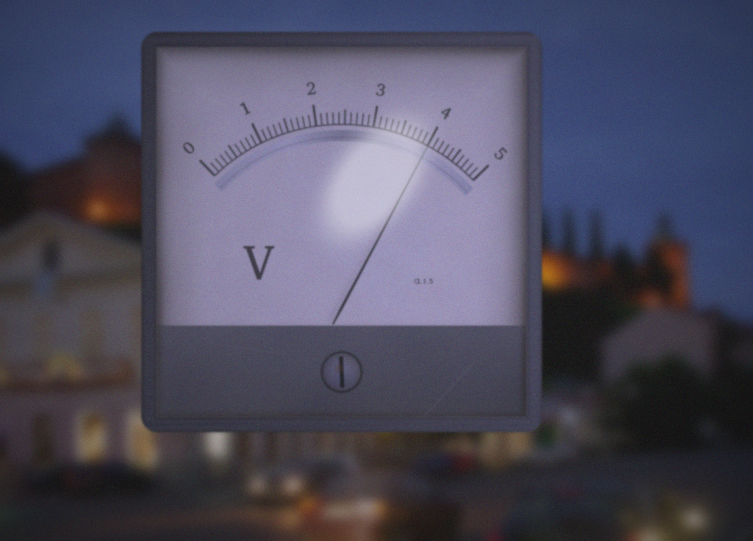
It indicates 4; V
